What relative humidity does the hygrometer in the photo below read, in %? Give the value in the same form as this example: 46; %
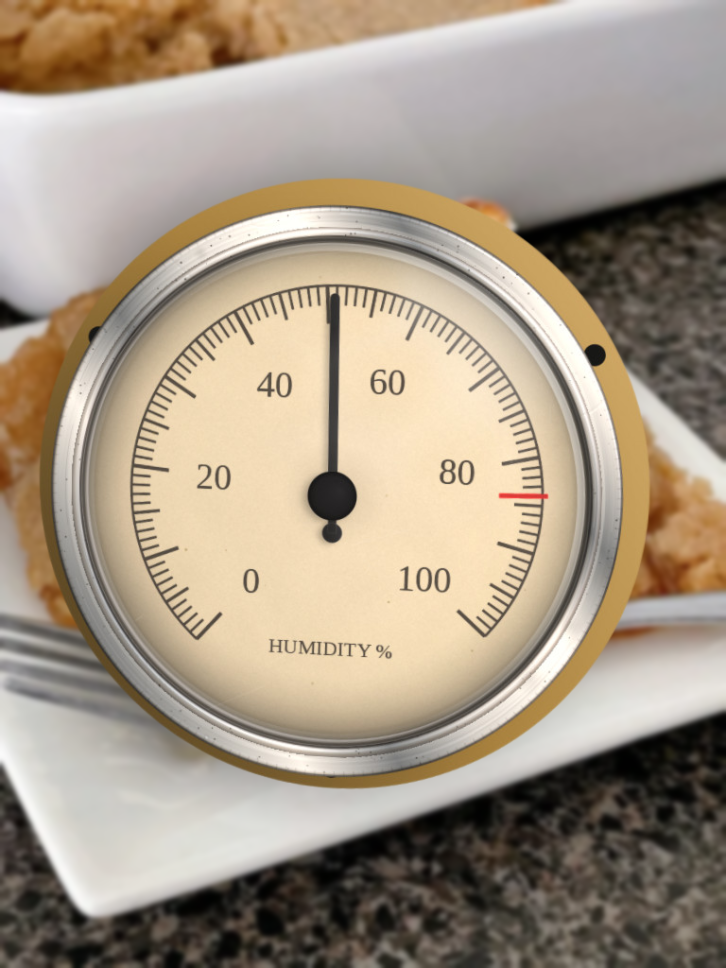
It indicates 51; %
